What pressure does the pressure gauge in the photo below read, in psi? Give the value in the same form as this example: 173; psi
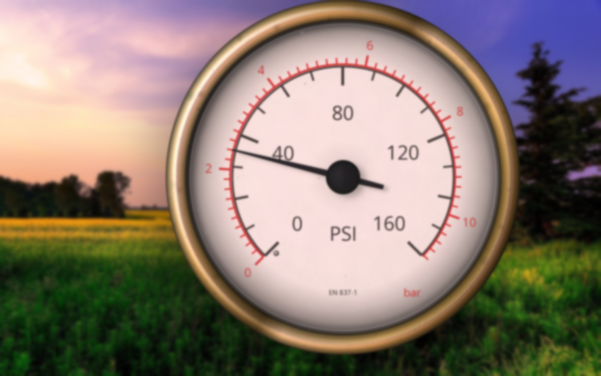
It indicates 35; psi
